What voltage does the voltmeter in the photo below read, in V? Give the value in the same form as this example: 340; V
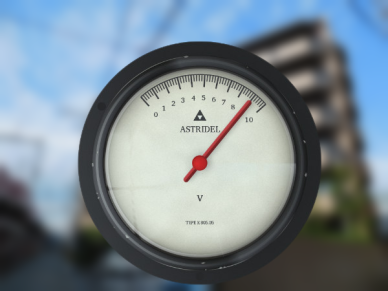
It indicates 9; V
